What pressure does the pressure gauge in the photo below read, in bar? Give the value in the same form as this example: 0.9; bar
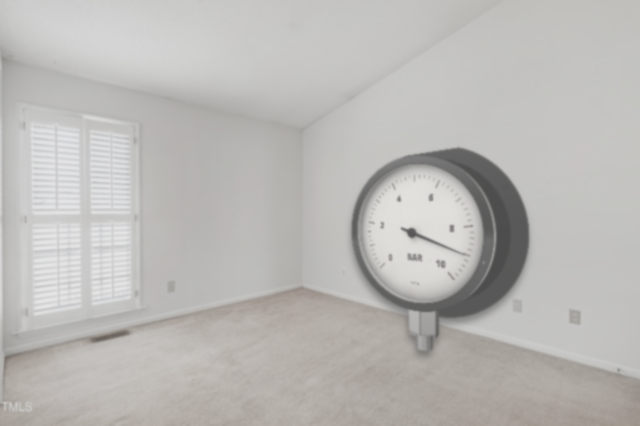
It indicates 9; bar
